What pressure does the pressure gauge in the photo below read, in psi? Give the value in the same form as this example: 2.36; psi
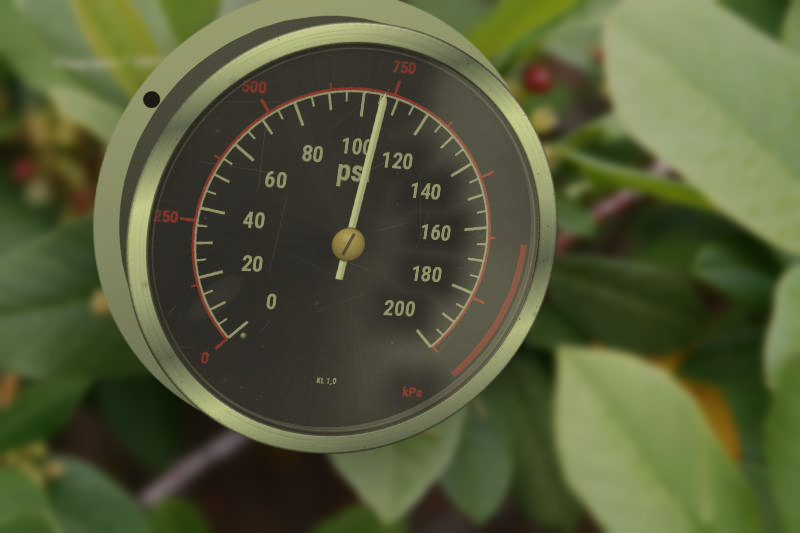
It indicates 105; psi
